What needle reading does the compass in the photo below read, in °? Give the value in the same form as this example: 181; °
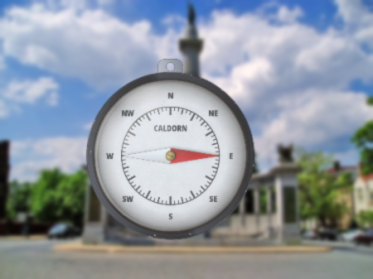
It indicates 90; °
